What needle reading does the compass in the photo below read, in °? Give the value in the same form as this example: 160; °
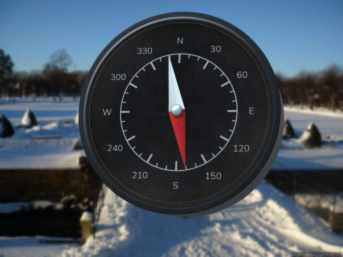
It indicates 170; °
